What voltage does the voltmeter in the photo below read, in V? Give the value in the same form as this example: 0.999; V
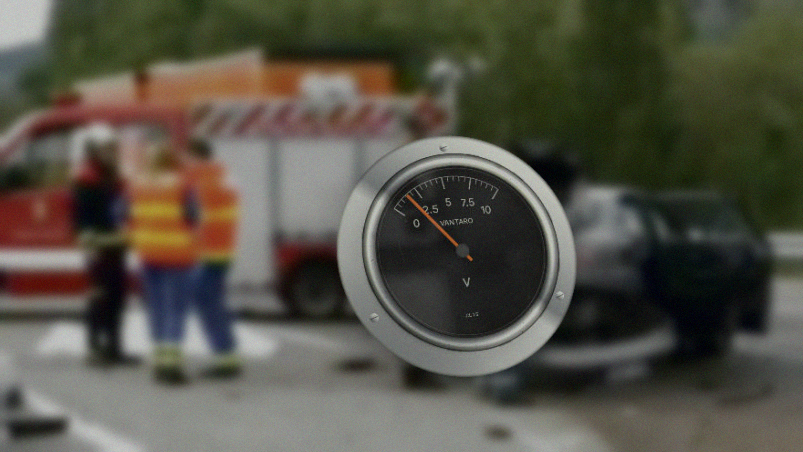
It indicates 1.5; V
